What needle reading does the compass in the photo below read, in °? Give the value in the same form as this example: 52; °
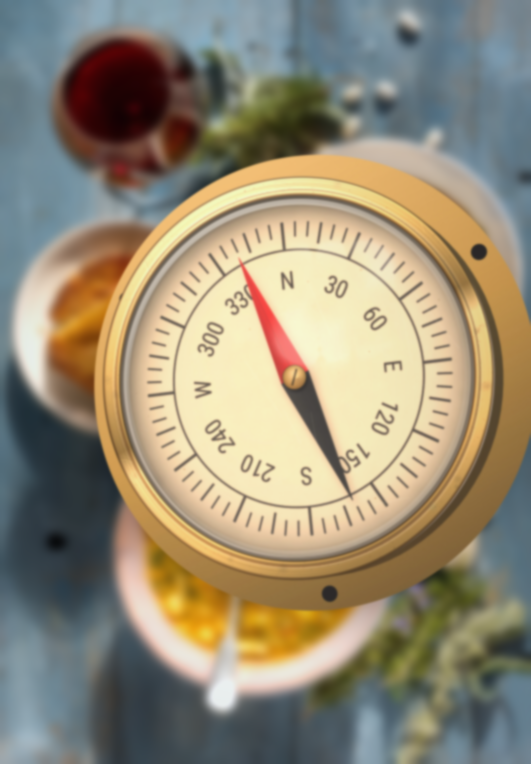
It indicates 340; °
